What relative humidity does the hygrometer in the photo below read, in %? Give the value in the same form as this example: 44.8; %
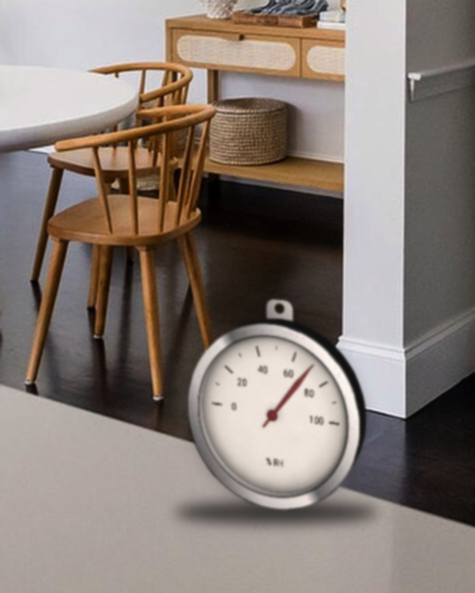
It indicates 70; %
